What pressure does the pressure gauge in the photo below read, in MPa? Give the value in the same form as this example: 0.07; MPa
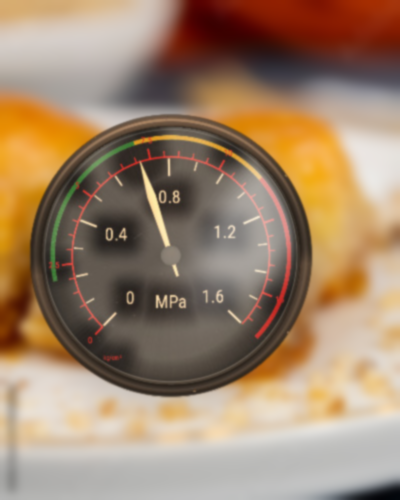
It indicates 0.7; MPa
